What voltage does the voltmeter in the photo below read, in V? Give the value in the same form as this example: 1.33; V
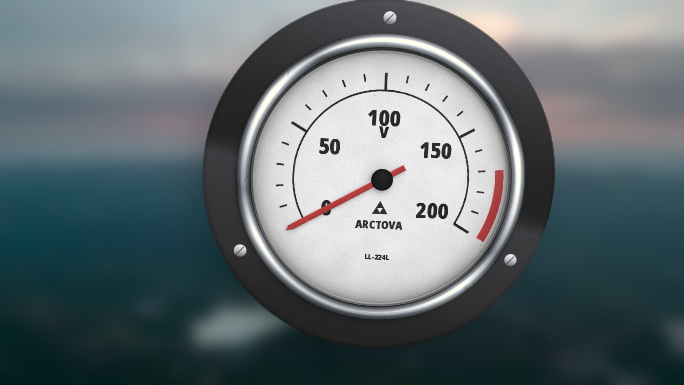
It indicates 0; V
